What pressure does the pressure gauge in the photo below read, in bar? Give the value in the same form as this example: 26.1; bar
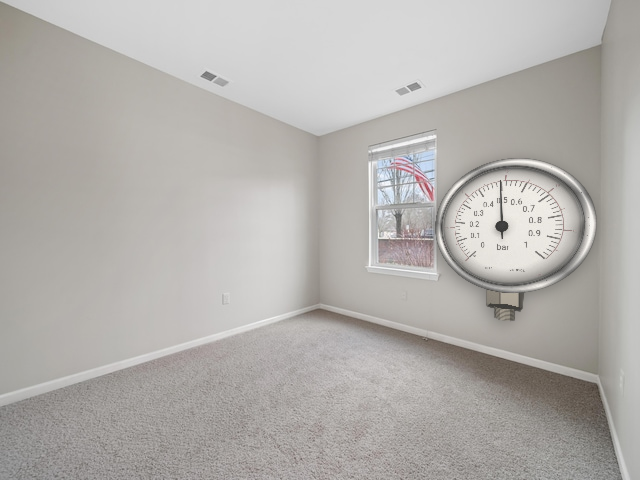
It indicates 0.5; bar
